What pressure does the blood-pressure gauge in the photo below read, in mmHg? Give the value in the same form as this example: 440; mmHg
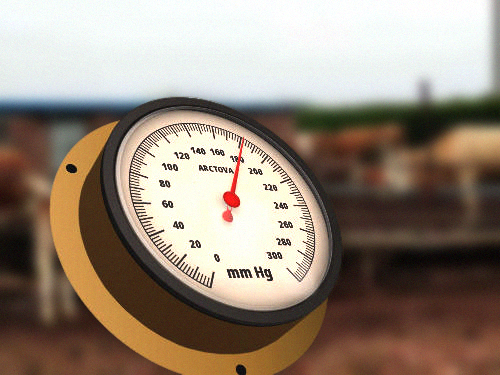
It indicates 180; mmHg
